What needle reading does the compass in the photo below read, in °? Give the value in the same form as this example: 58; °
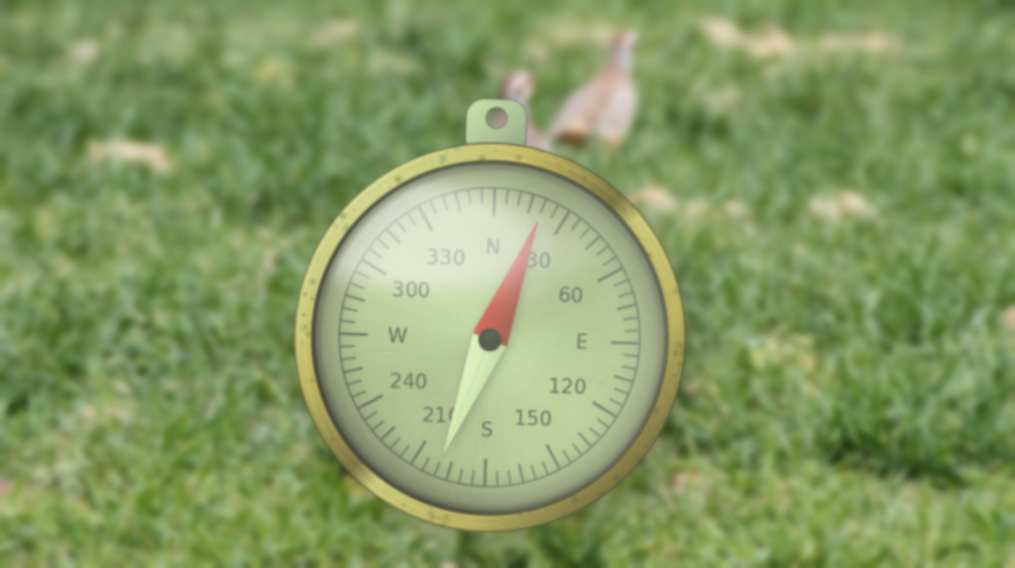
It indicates 20; °
